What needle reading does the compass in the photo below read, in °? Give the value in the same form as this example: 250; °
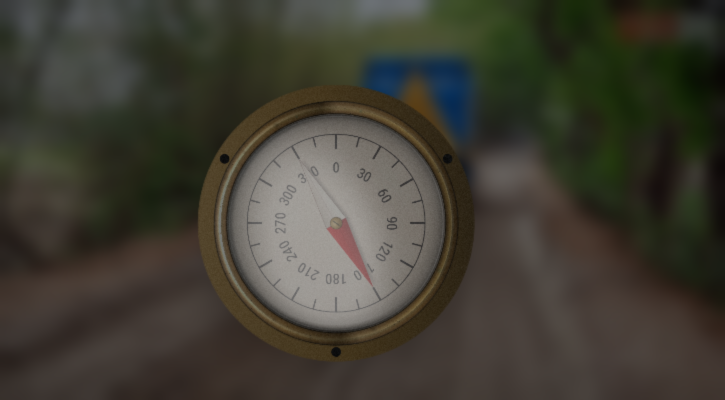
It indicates 150; °
